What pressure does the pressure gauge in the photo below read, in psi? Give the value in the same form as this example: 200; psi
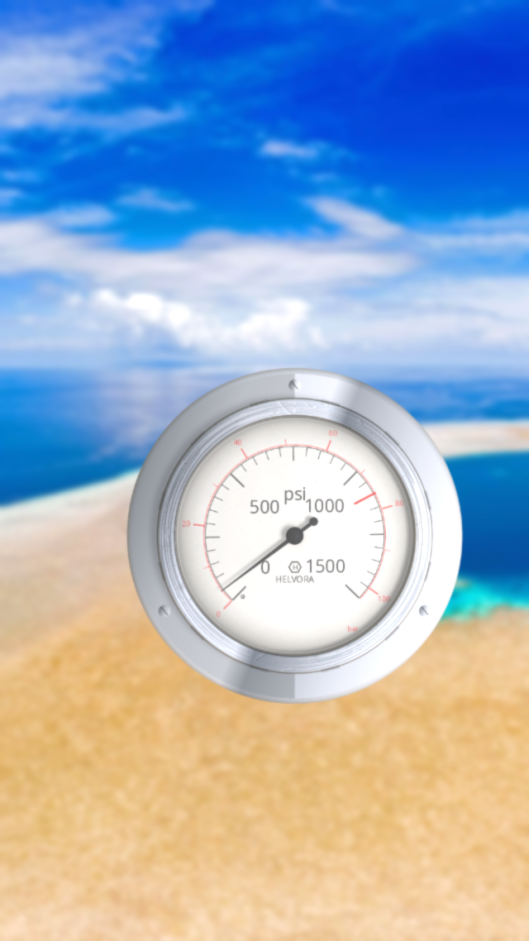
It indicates 50; psi
